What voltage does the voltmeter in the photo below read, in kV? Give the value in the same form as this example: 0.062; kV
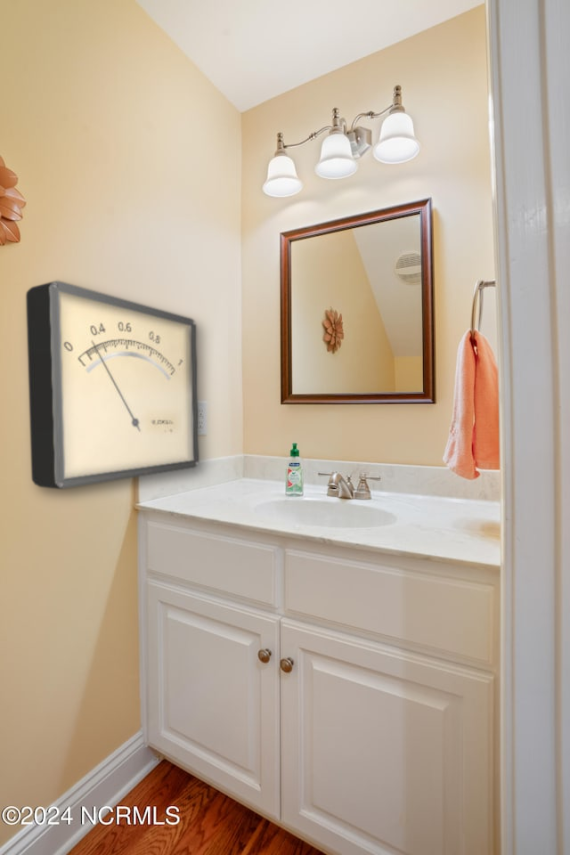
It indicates 0.3; kV
